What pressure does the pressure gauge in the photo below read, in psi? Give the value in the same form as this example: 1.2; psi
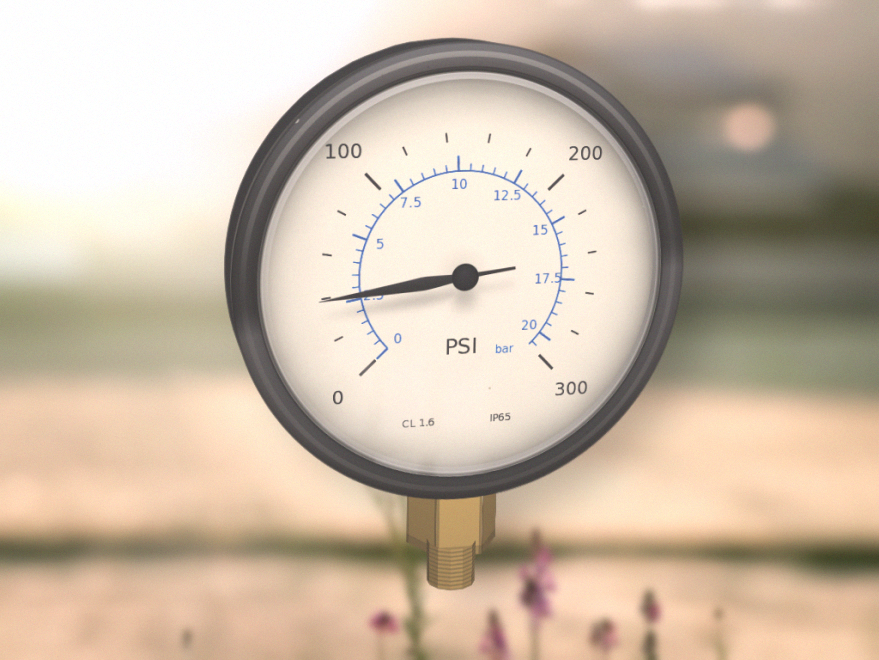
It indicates 40; psi
